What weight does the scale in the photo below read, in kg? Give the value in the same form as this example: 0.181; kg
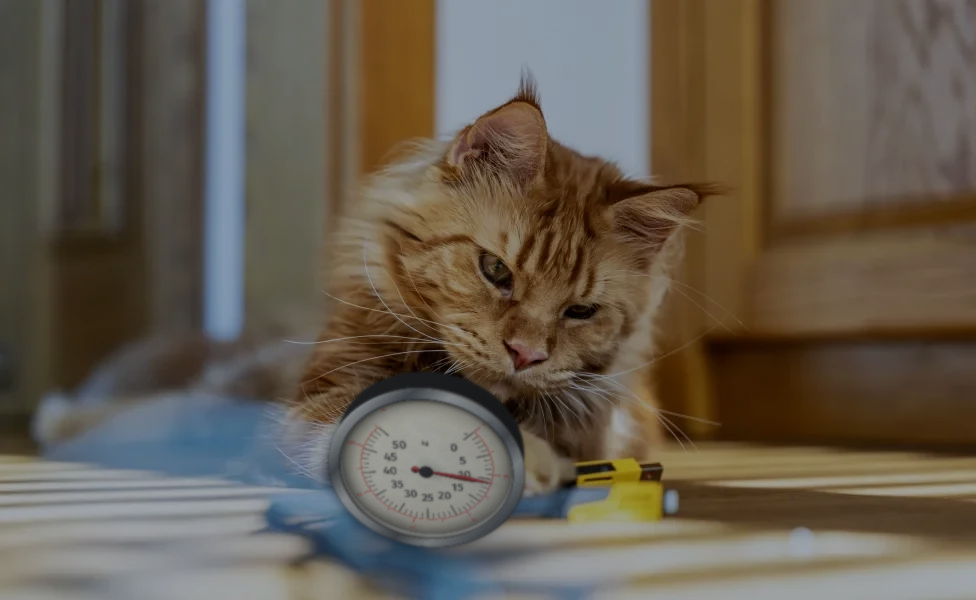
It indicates 10; kg
